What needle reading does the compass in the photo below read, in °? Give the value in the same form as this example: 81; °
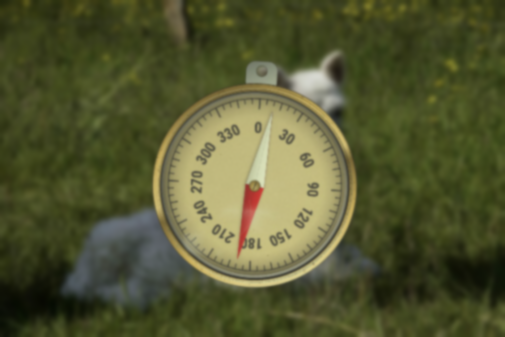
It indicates 190; °
